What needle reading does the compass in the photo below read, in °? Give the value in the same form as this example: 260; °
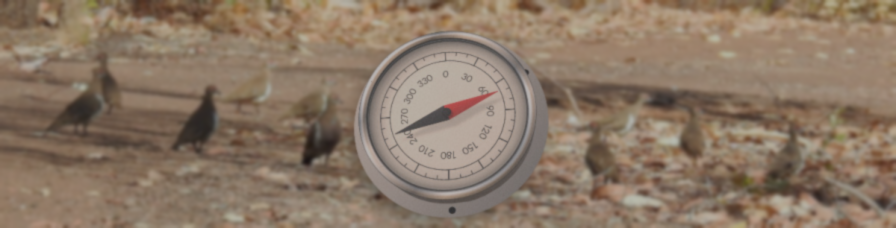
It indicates 70; °
